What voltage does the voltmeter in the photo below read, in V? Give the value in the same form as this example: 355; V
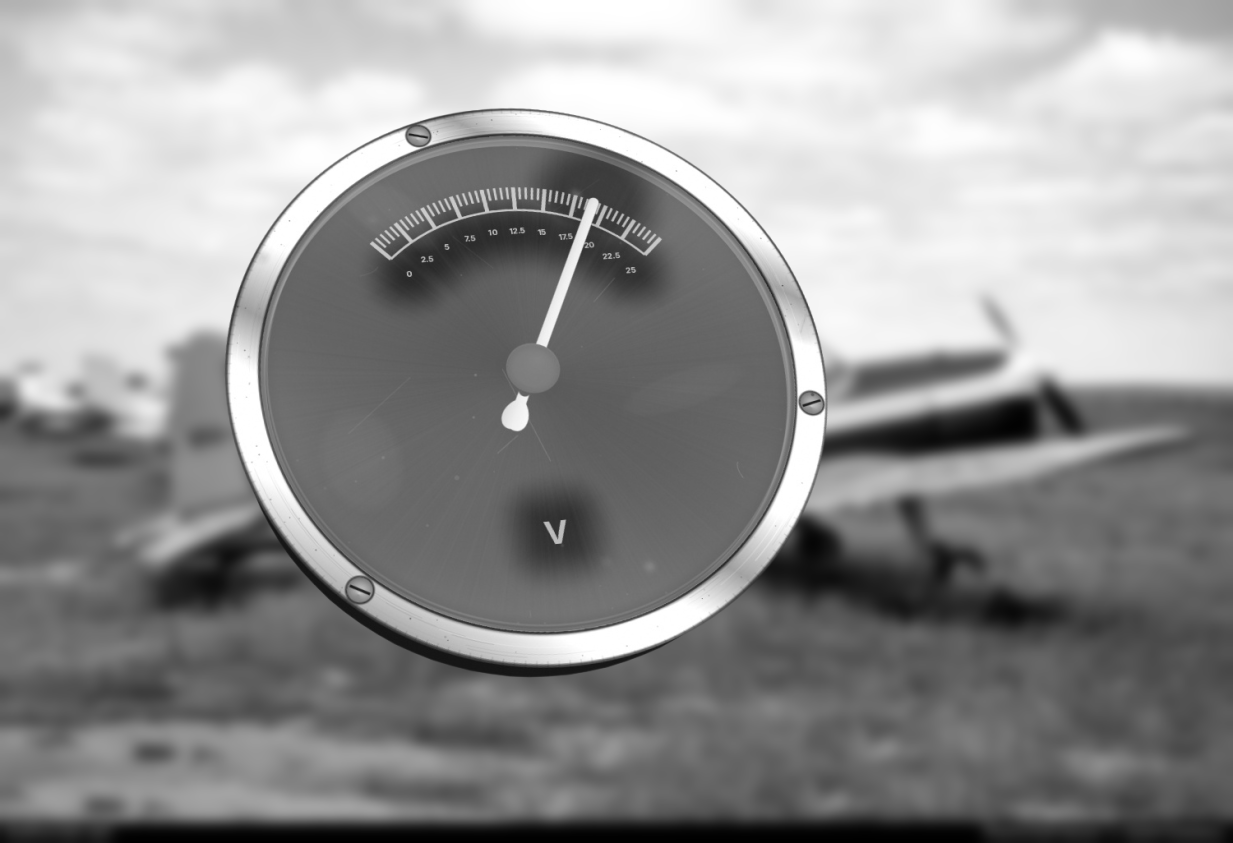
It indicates 19; V
